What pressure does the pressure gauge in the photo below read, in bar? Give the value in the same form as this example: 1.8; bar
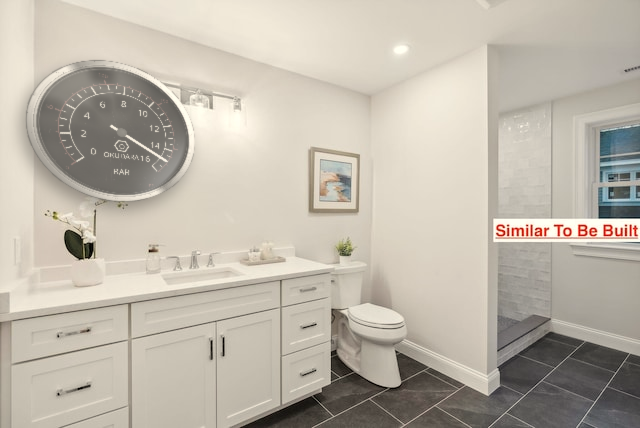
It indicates 15; bar
